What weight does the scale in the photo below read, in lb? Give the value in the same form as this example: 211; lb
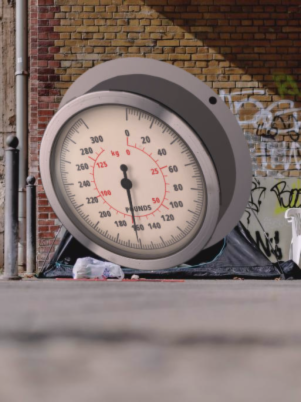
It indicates 160; lb
